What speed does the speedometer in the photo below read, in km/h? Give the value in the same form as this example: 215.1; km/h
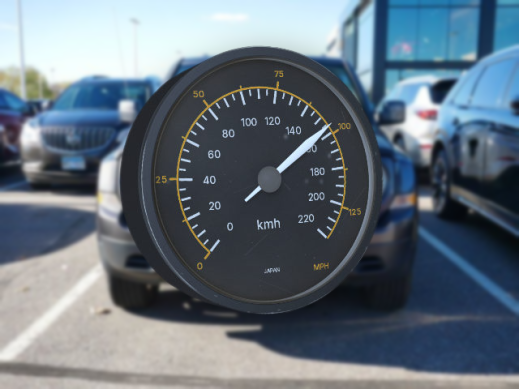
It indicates 155; km/h
